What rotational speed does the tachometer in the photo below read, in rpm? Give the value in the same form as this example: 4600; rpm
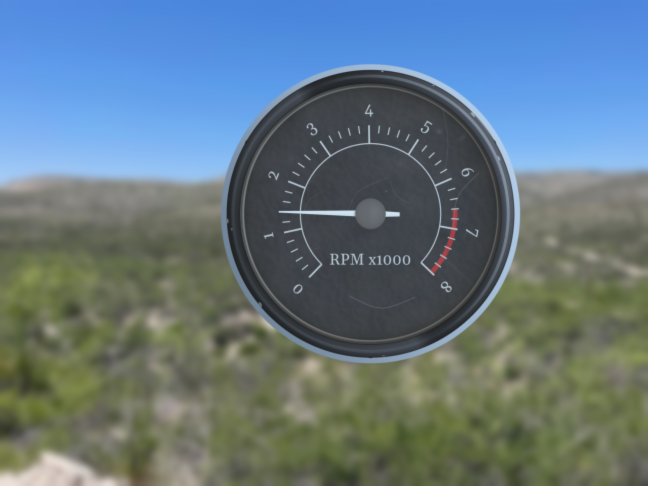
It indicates 1400; rpm
